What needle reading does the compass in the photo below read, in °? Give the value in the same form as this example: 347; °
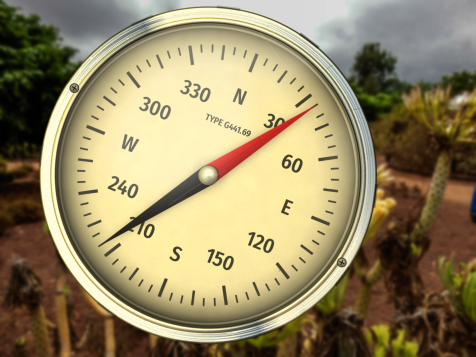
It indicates 35; °
